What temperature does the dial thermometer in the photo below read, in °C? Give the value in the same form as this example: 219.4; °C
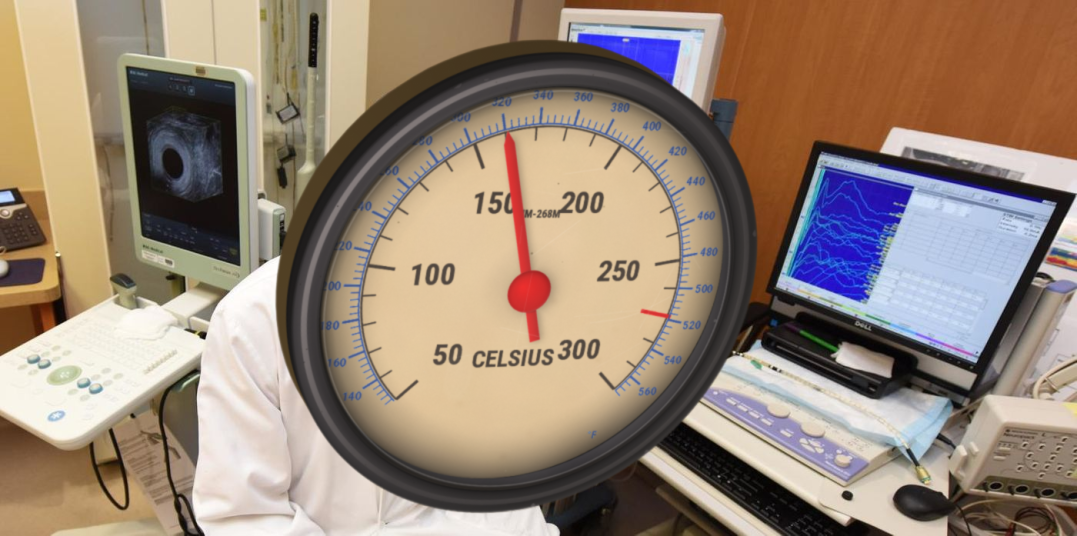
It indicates 160; °C
